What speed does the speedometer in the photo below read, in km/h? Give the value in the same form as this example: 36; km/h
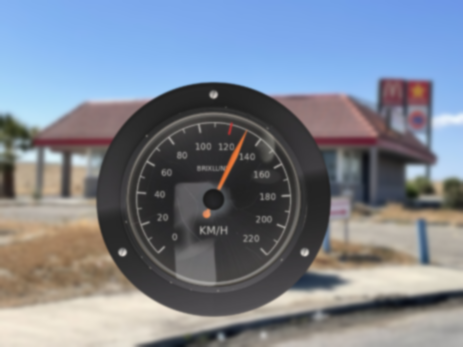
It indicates 130; km/h
